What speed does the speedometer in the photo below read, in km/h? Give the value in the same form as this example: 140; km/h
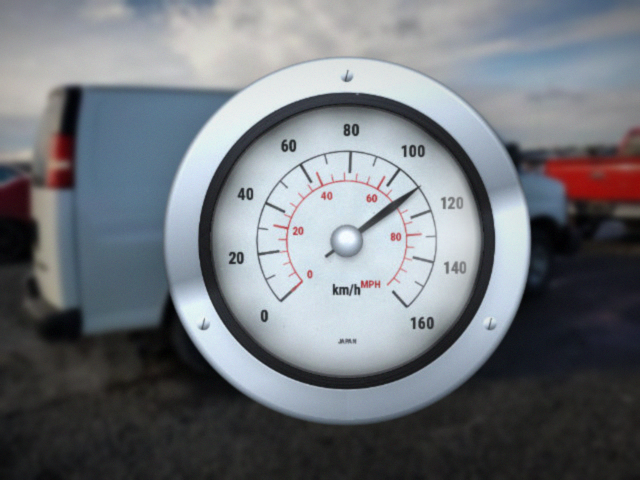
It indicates 110; km/h
